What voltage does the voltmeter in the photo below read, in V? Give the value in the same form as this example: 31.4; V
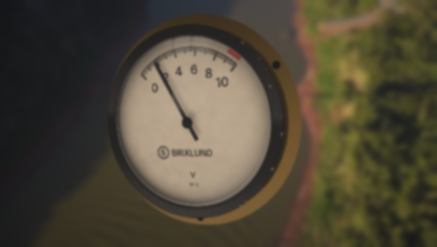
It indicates 2; V
